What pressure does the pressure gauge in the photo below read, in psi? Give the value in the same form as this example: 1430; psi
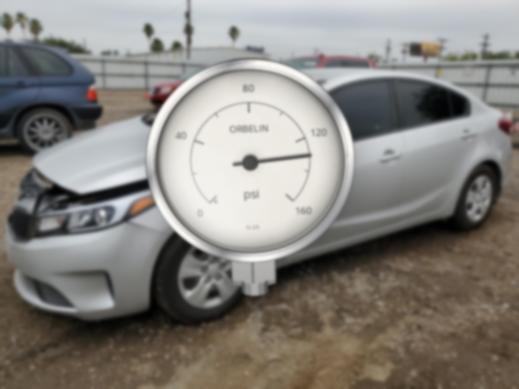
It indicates 130; psi
